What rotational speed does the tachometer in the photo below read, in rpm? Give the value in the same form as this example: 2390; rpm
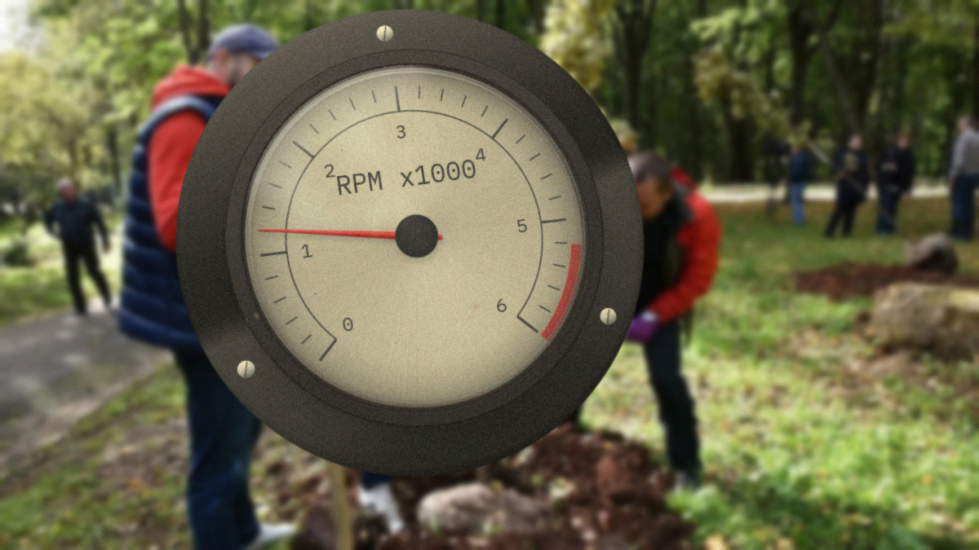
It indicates 1200; rpm
